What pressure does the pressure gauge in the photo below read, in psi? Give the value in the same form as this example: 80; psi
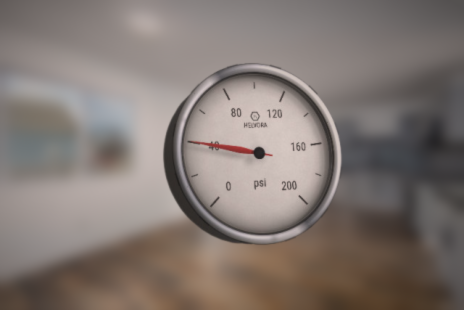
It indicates 40; psi
